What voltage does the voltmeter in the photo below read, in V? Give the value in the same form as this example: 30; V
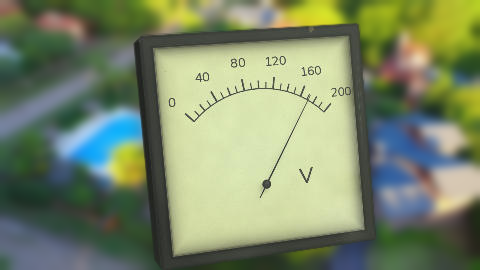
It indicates 170; V
